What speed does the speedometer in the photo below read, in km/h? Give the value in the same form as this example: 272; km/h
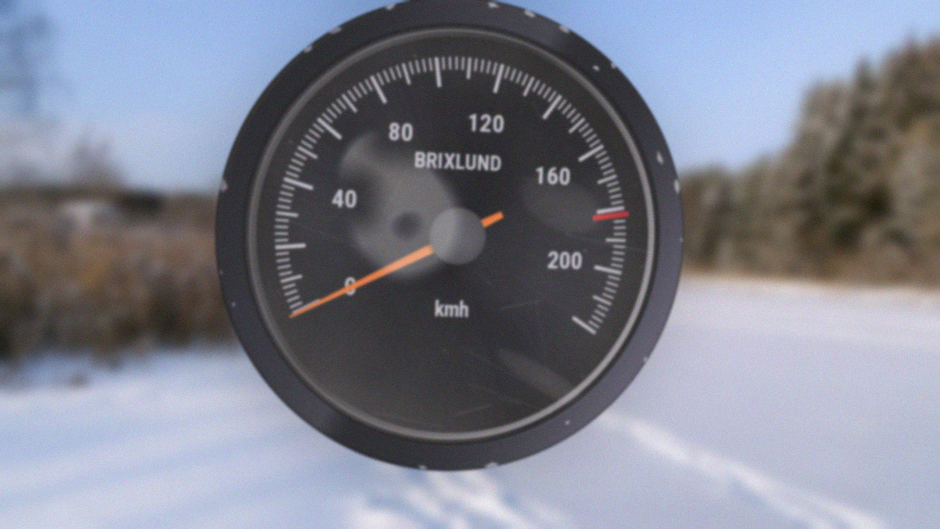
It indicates 0; km/h
